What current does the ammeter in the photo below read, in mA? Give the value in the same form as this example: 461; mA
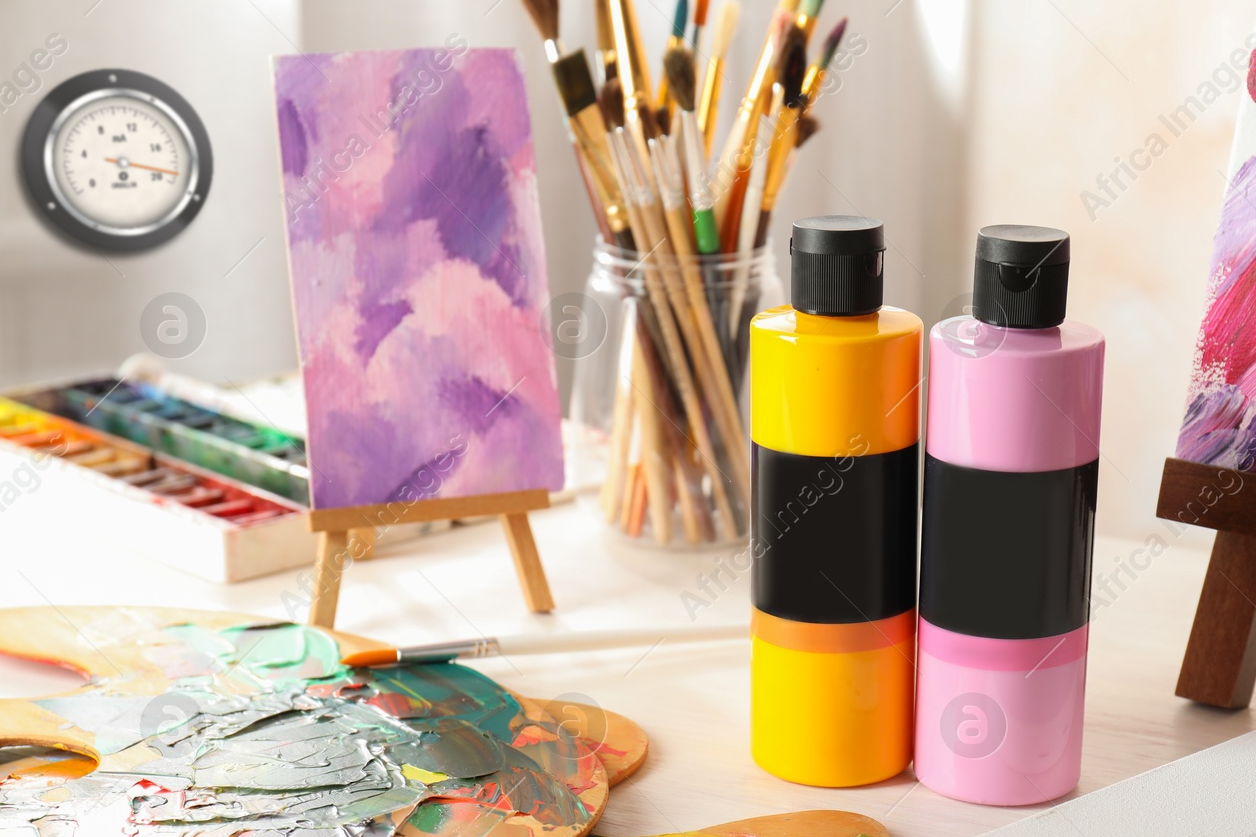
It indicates 19; mA
